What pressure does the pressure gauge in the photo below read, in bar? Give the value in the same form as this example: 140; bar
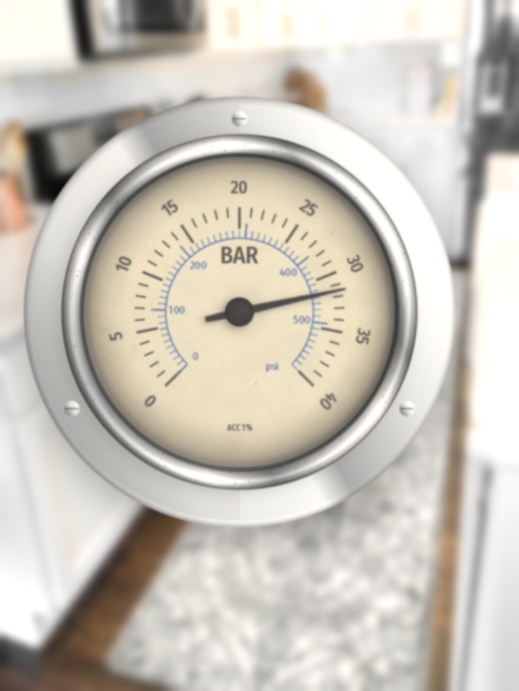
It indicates 31.5; bar
